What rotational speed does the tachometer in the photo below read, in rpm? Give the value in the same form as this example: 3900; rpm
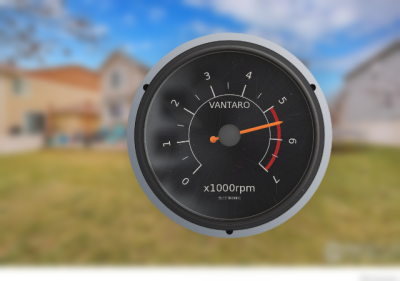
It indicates 5500; rpm
